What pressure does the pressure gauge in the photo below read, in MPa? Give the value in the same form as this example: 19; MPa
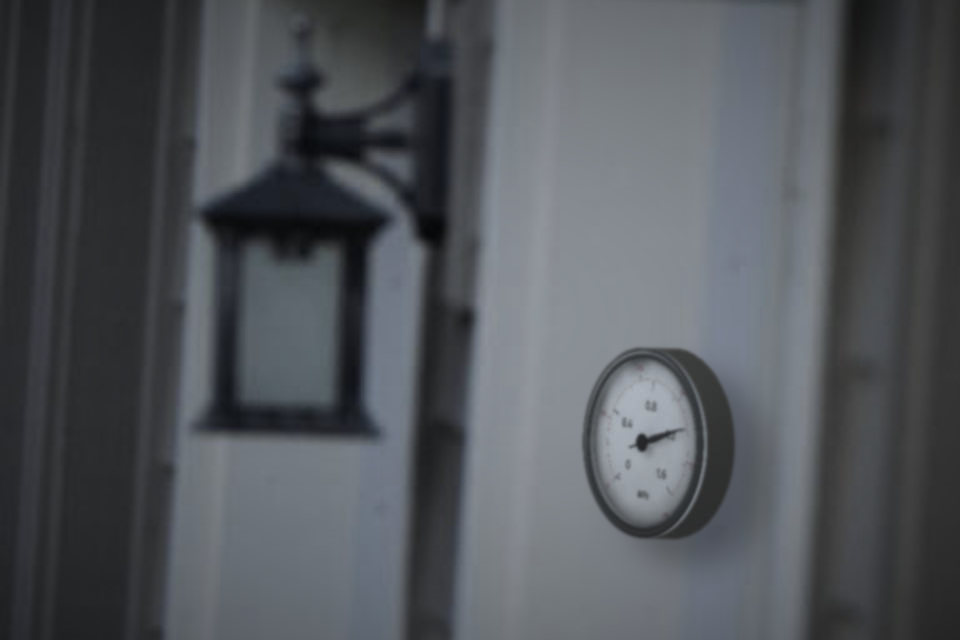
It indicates 1.2; MPa
